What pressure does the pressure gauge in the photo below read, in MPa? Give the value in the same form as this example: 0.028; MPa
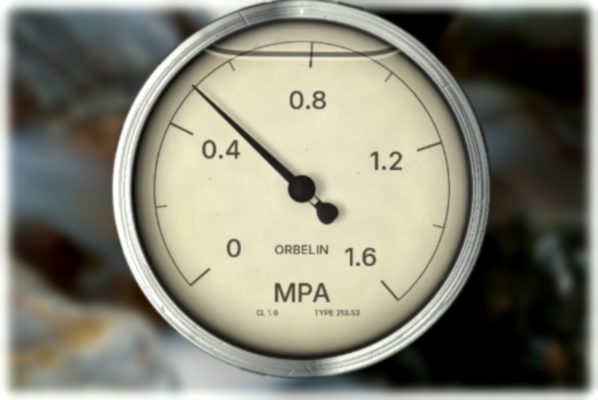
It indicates 0.5; MPa
